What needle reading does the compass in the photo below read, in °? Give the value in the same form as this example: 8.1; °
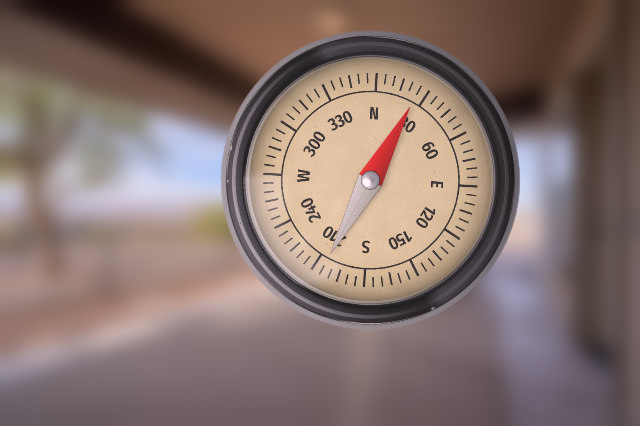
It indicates 25; °
